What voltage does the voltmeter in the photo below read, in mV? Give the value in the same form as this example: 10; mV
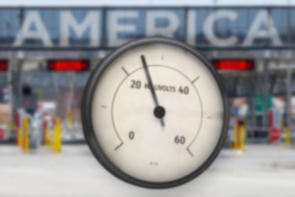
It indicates 25; mV
